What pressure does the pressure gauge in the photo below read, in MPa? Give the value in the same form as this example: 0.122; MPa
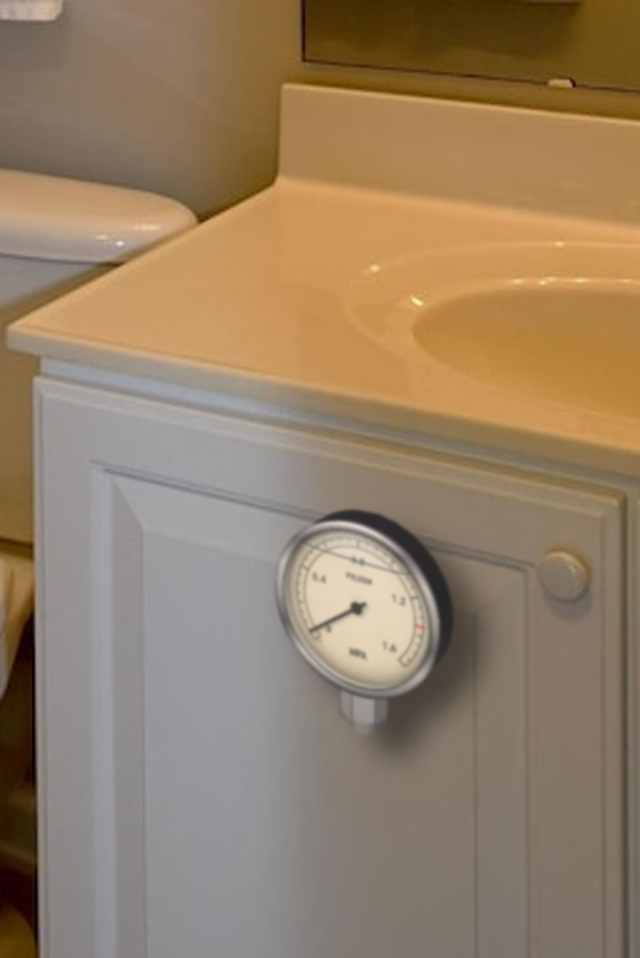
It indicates 0.05; MPa
